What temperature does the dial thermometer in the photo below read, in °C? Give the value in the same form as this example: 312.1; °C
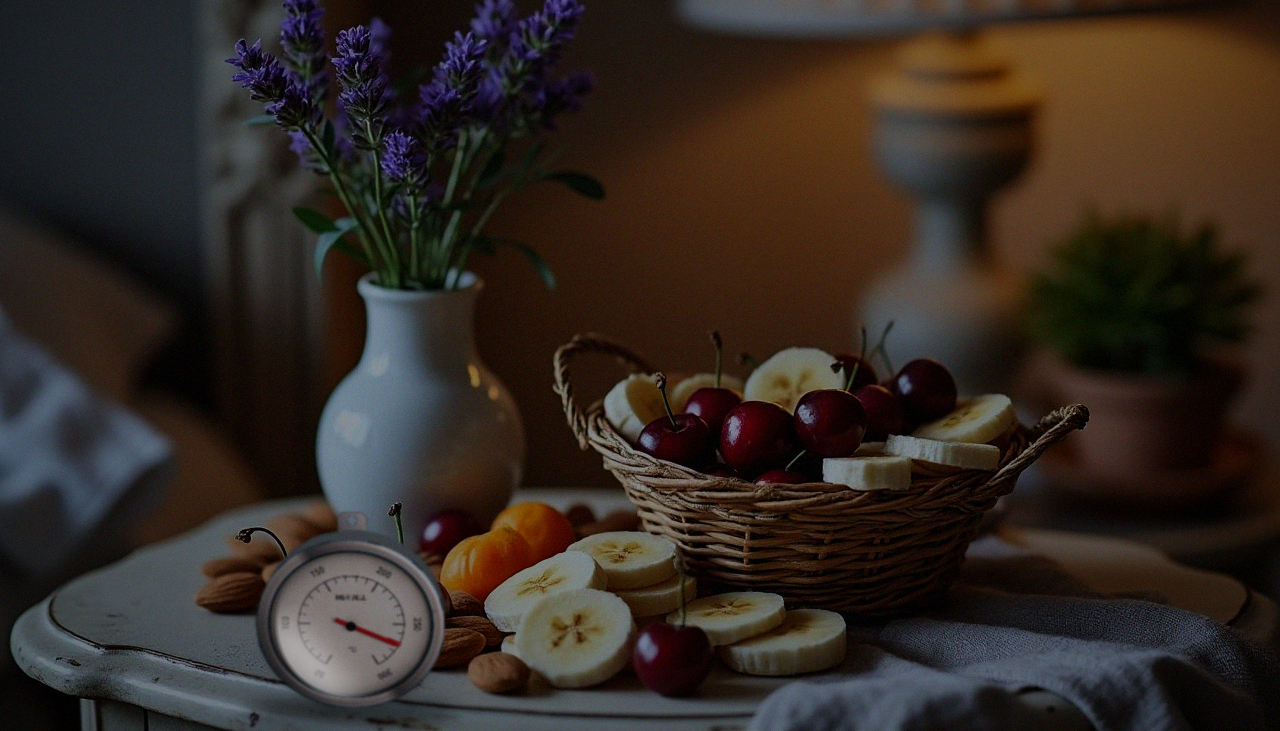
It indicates 270; °C
